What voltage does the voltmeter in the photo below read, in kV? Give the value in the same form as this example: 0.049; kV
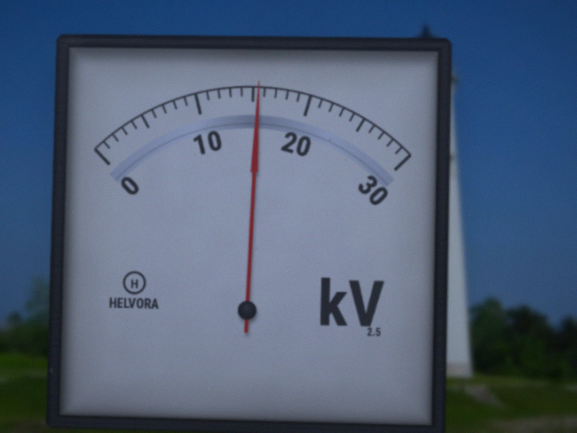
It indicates 15.5; kV
